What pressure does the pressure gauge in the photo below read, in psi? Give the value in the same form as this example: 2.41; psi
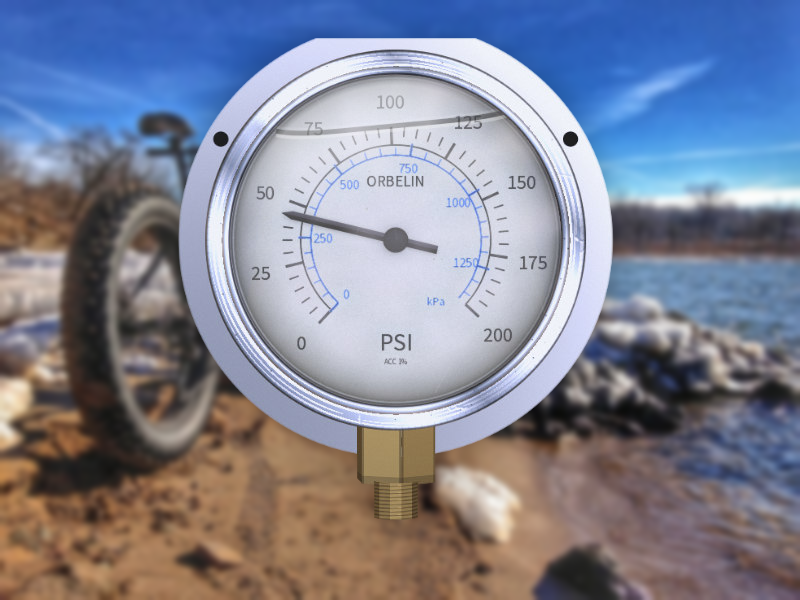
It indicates 45; psi
